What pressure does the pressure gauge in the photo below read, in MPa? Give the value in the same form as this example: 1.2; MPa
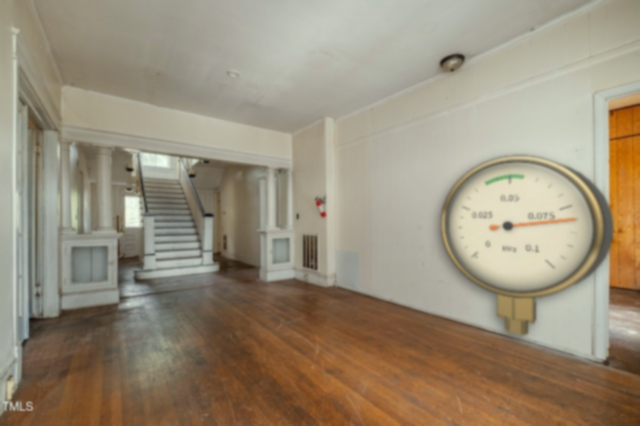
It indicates 0.08; MPa
